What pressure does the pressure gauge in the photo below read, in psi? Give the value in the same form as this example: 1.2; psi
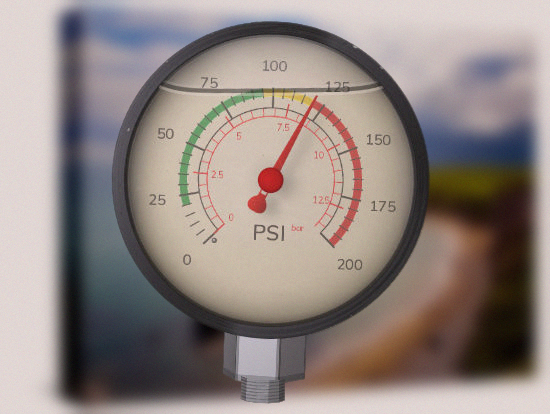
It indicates 120; psi
